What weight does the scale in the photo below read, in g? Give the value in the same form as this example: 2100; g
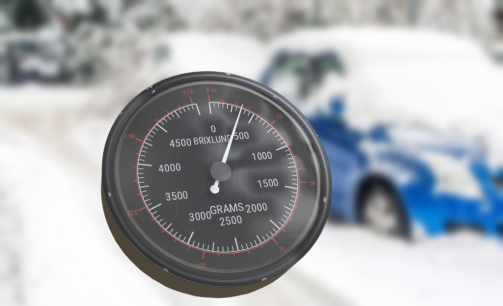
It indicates 350; g
